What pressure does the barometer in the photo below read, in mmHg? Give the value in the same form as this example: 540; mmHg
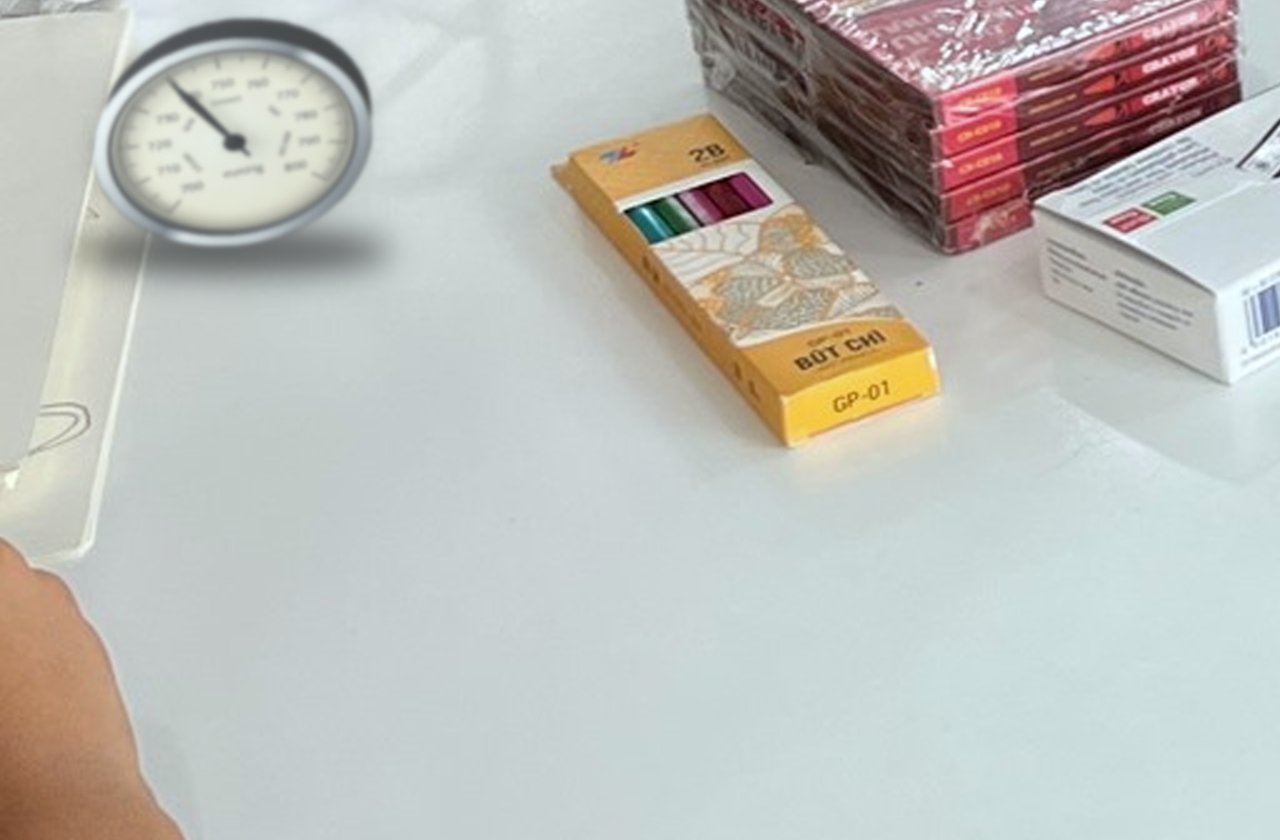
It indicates 740; mmHg
